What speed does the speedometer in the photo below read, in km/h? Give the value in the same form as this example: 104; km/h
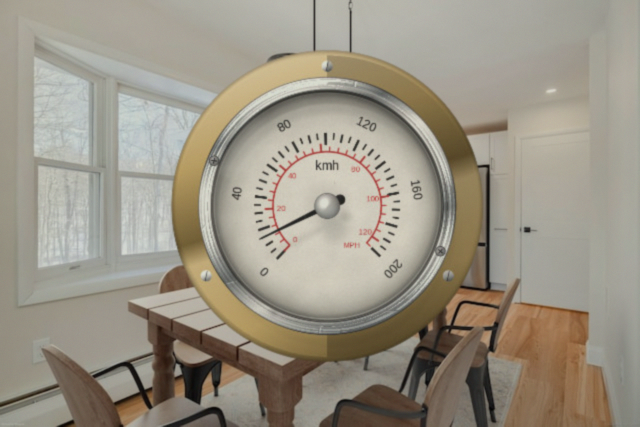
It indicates 15; km/h
